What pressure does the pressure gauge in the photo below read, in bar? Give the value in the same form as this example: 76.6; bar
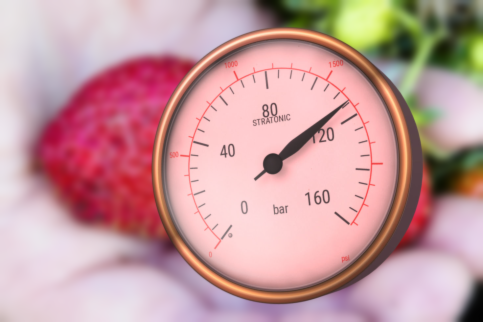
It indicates 115; bar
